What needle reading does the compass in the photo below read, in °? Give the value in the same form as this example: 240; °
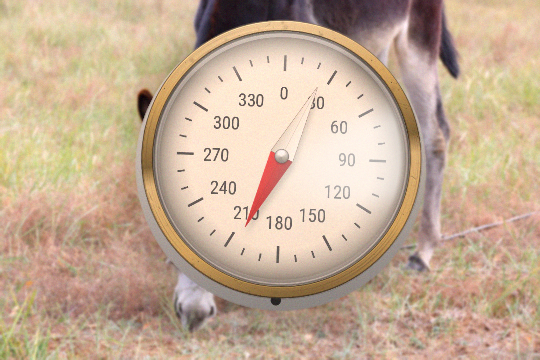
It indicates 205; °
